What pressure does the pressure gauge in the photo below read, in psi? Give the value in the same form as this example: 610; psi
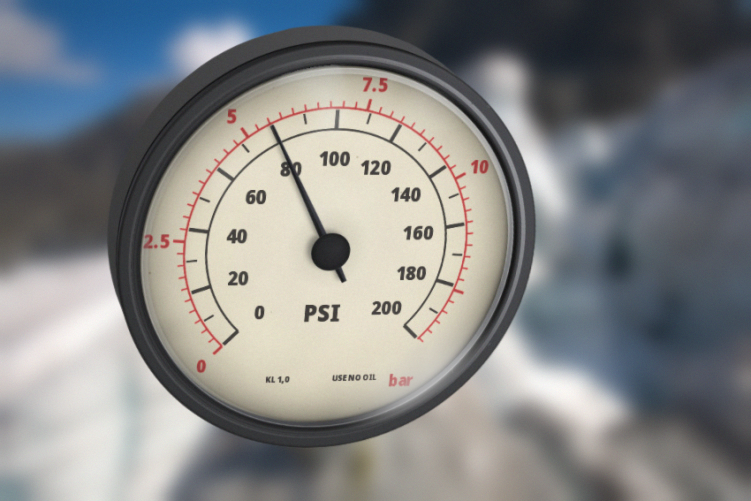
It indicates 80; psi
